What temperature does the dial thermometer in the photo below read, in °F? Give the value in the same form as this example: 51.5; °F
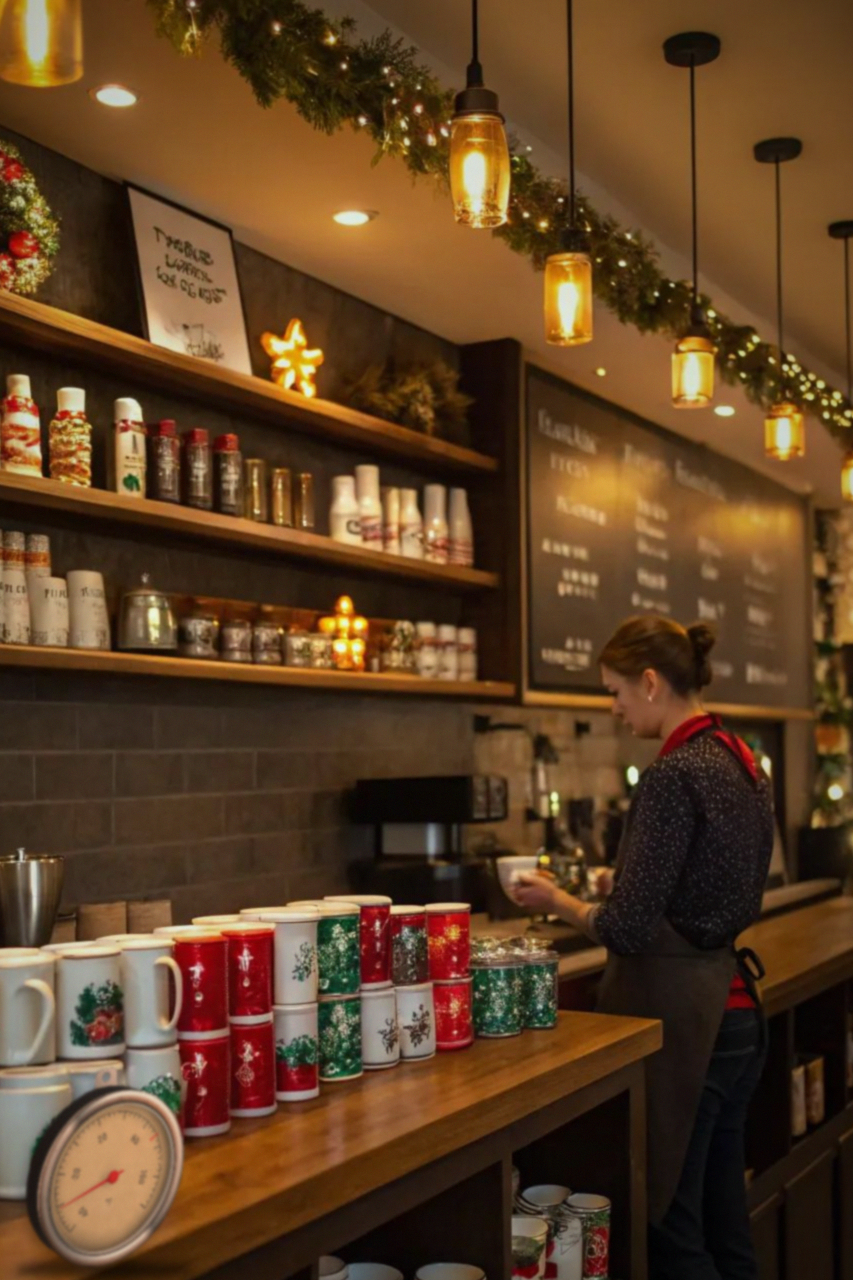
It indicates -40; °F
